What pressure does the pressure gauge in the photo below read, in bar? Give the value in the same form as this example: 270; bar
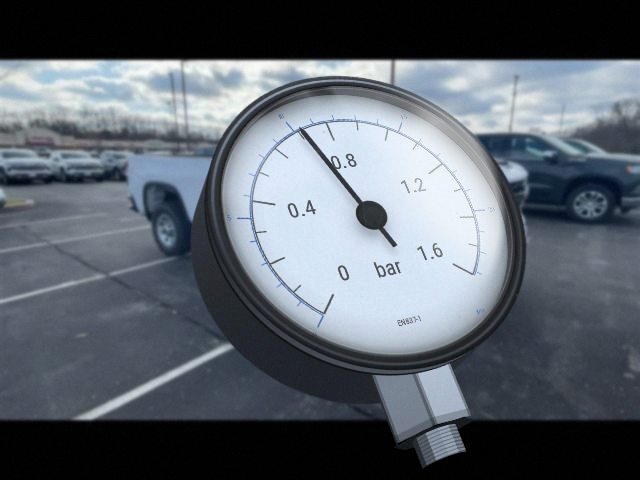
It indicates 0.7; bar
